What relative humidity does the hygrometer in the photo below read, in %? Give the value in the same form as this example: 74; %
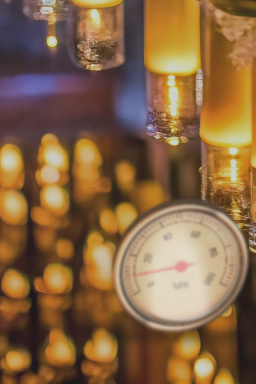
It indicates 10; %
